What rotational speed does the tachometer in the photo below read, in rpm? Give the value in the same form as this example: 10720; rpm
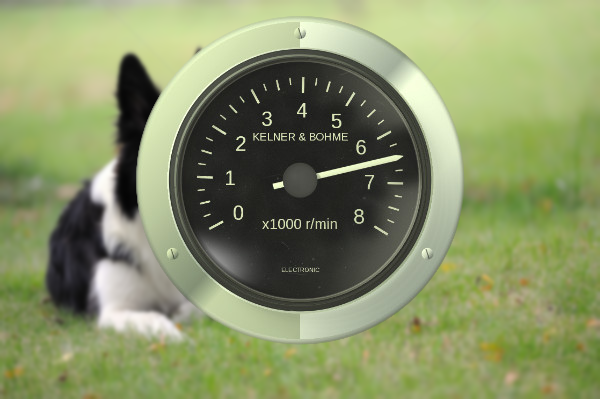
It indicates 6500; rpm
